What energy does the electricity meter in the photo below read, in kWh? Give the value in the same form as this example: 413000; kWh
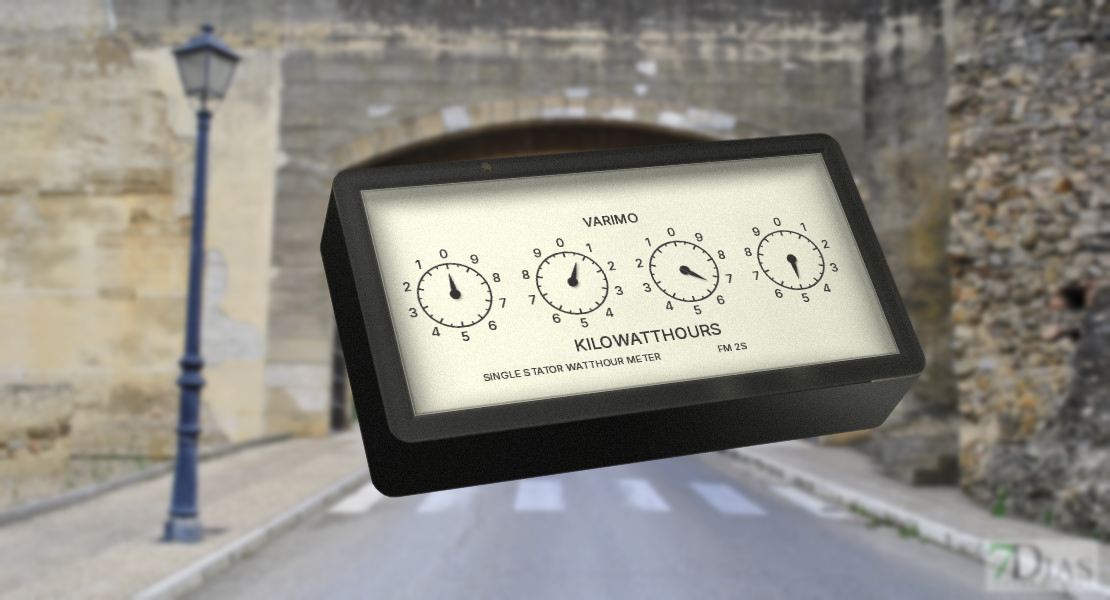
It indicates 65; kWh
